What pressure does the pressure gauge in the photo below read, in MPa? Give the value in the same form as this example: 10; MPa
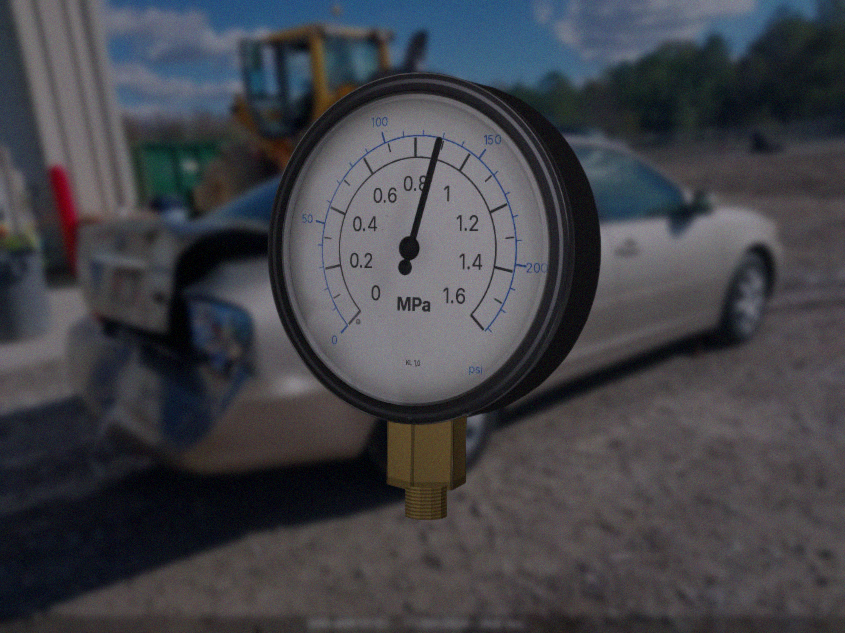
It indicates 0.9; MPa
